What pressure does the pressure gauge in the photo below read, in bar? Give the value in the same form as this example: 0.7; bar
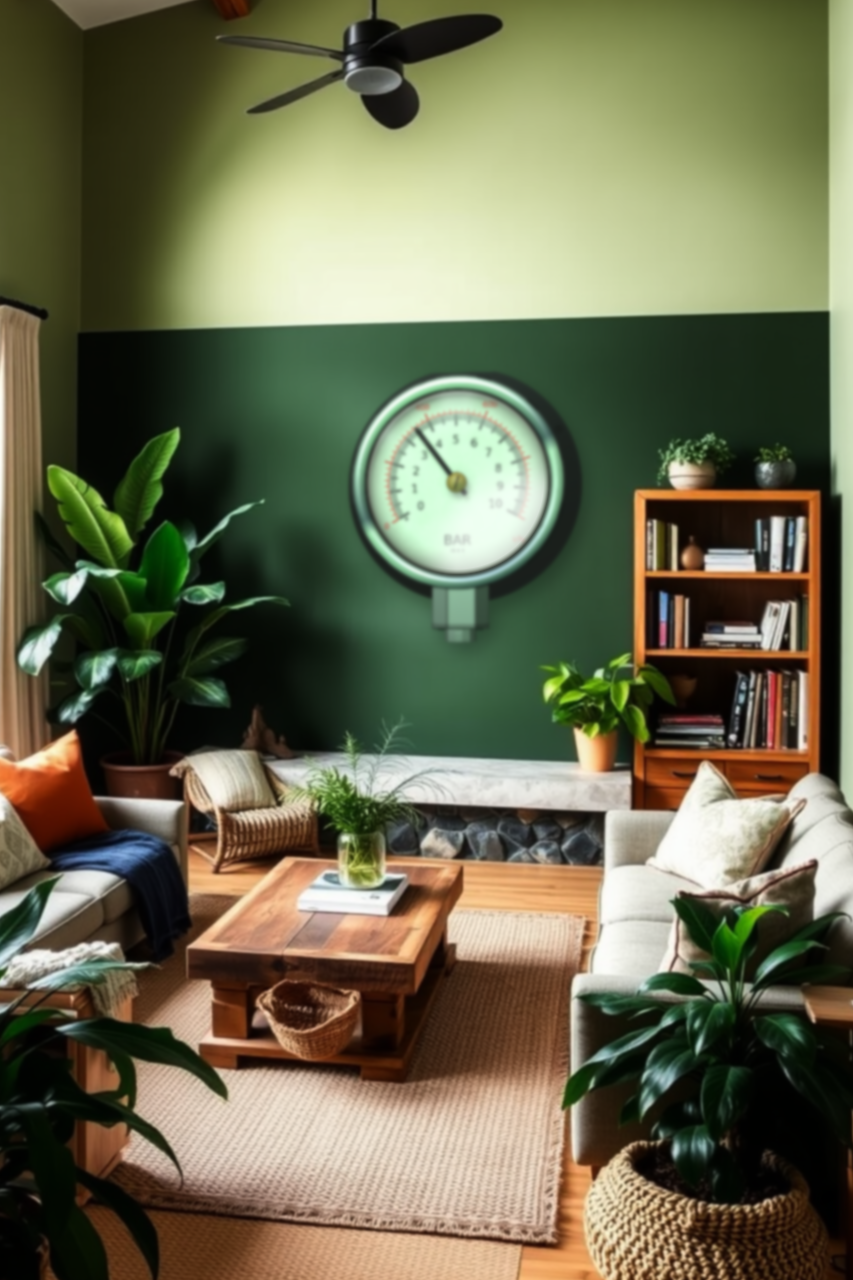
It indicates 3.5; bar
